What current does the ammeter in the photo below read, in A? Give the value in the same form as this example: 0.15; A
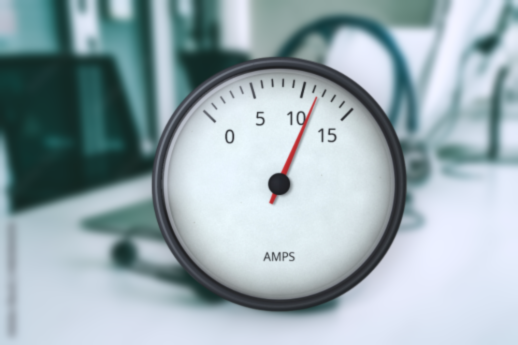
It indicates 11.5; A
